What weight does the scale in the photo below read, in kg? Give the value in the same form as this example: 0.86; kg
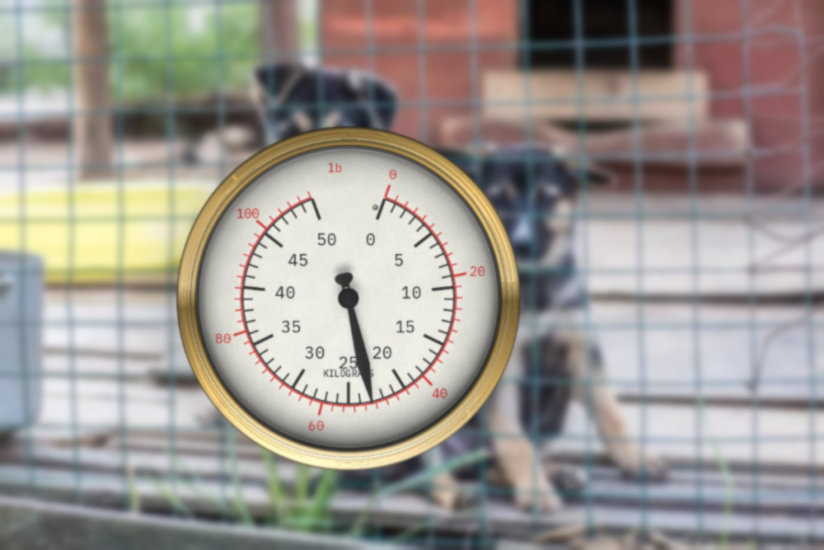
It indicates 23; kg
